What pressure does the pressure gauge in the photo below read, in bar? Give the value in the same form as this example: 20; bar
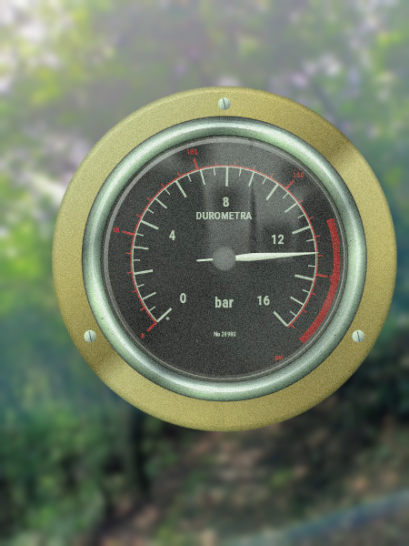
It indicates 13; bar
